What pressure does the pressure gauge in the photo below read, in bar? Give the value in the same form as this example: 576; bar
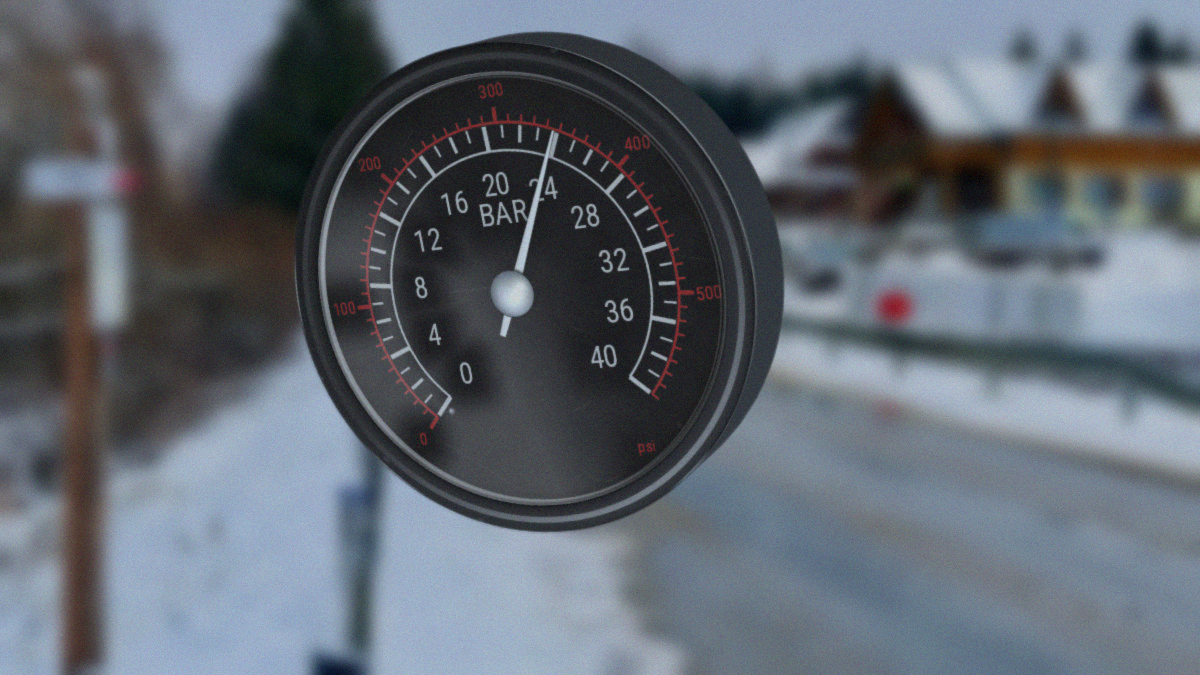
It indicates 24; bar
